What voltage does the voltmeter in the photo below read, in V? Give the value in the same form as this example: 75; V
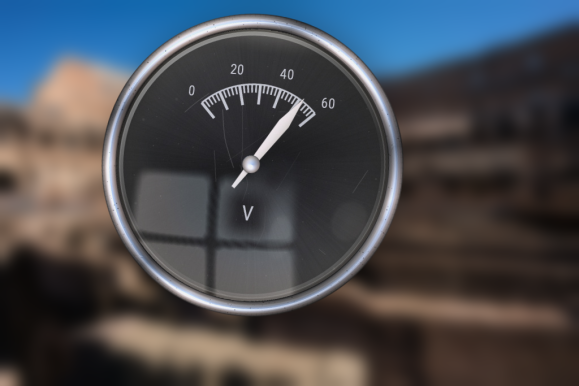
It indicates 52; V
